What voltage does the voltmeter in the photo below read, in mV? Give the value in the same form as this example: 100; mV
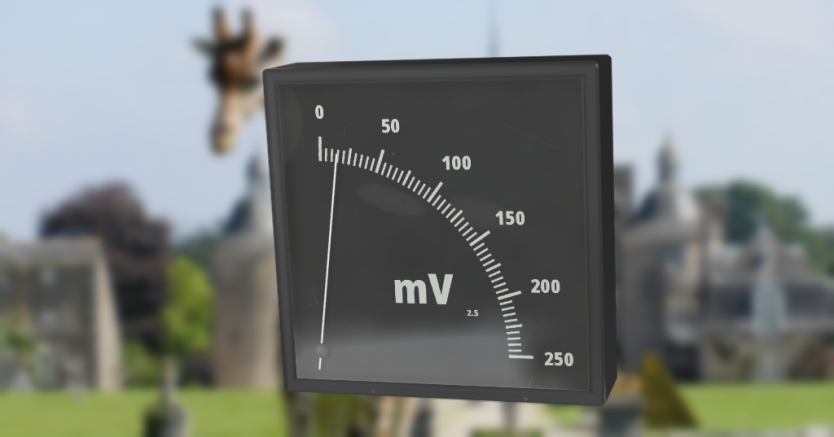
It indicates 15; mV
